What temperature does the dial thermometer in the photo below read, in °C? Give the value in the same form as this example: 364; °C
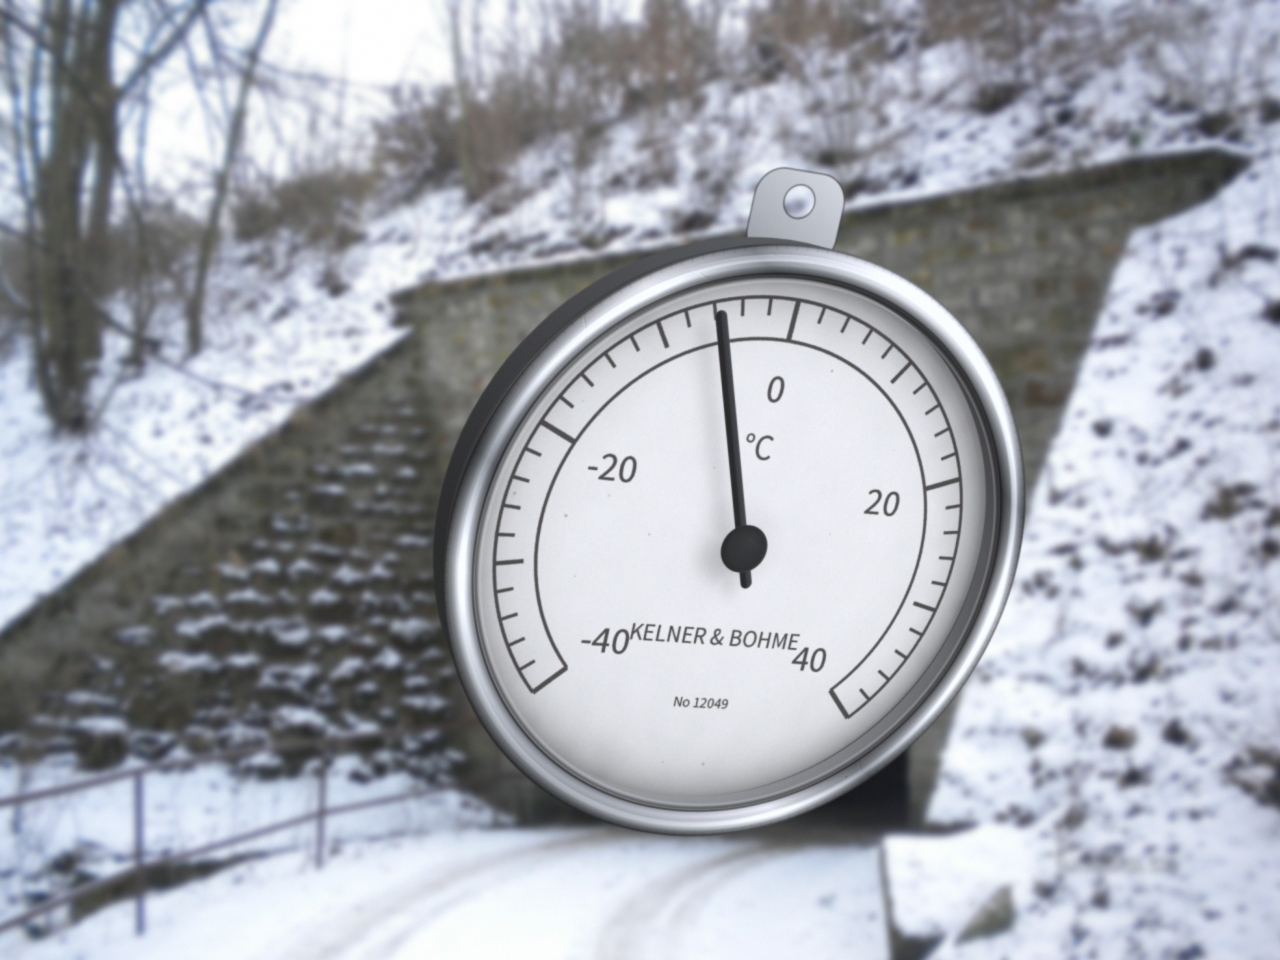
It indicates -6; °C
